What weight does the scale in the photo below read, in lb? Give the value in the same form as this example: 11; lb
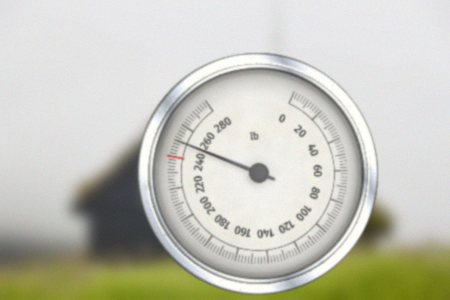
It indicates 250; lb
